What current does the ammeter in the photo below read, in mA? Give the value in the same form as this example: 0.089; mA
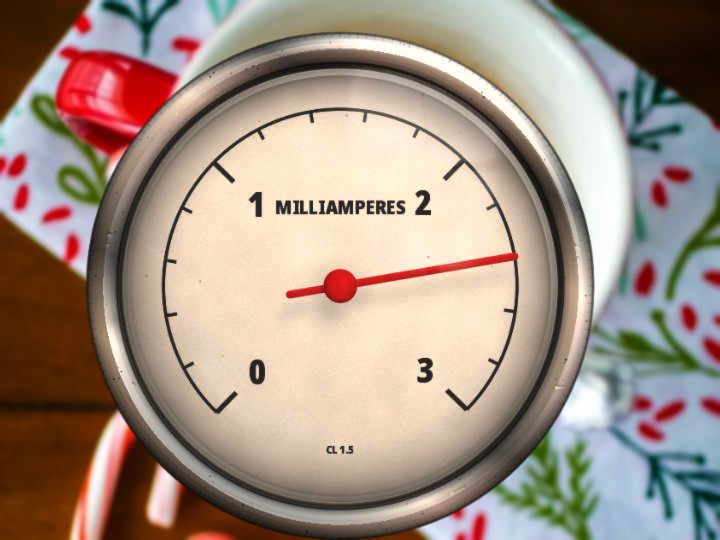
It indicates 2.4; mA
